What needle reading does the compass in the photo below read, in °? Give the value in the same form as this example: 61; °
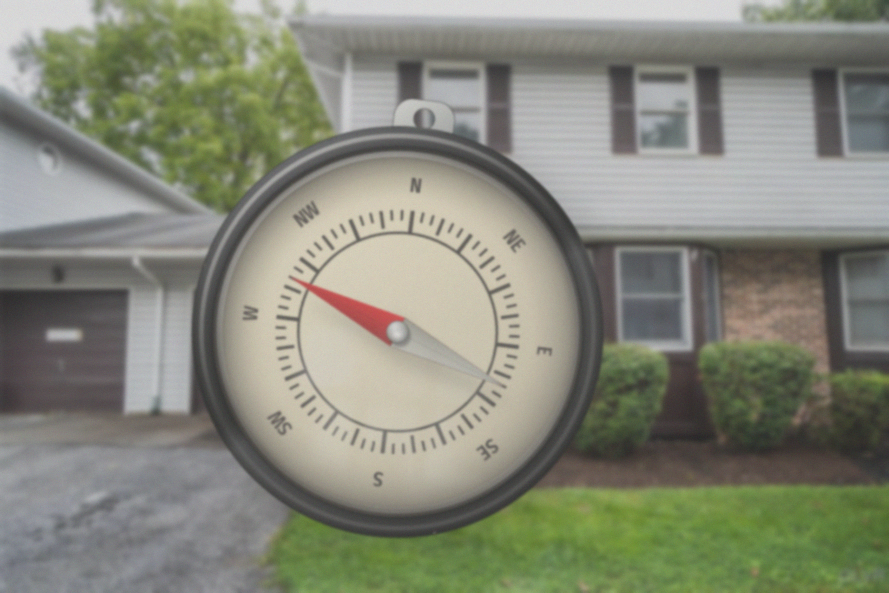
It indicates 290; °
